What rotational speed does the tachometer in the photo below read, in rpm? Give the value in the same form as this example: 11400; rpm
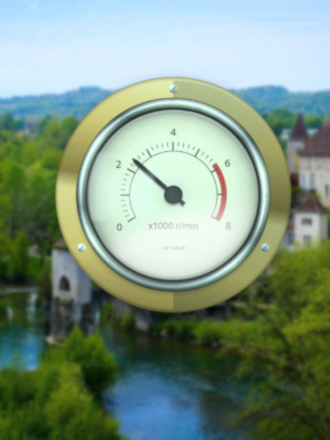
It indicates 2400; rpm
